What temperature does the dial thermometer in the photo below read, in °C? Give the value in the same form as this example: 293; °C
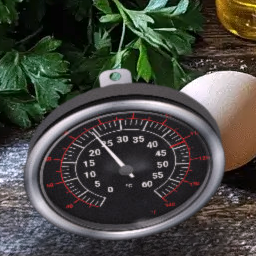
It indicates 25; °C
